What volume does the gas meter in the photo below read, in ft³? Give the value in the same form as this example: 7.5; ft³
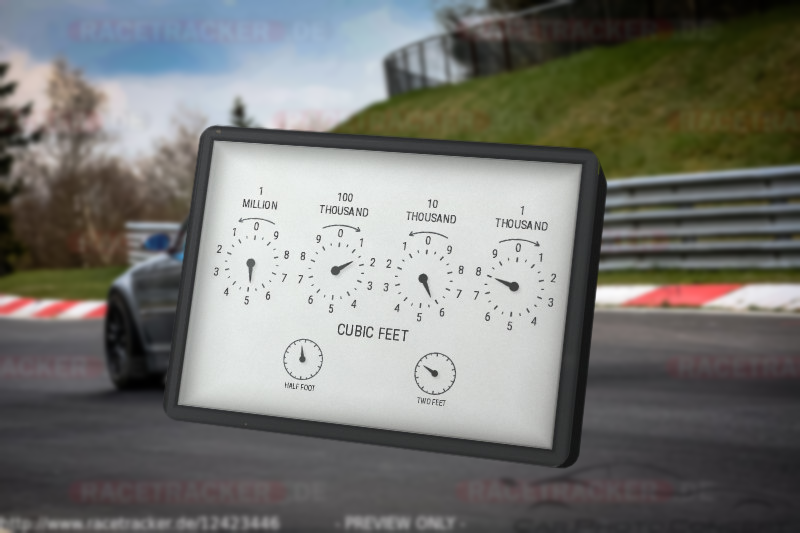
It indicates 515800; ft³
